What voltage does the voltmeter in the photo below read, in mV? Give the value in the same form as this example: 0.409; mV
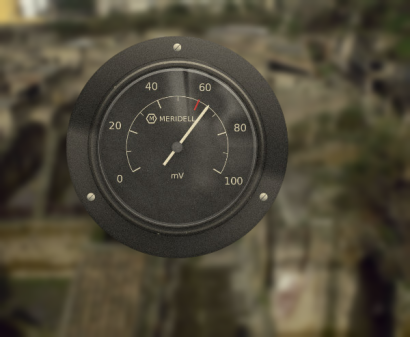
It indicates 65; mV
